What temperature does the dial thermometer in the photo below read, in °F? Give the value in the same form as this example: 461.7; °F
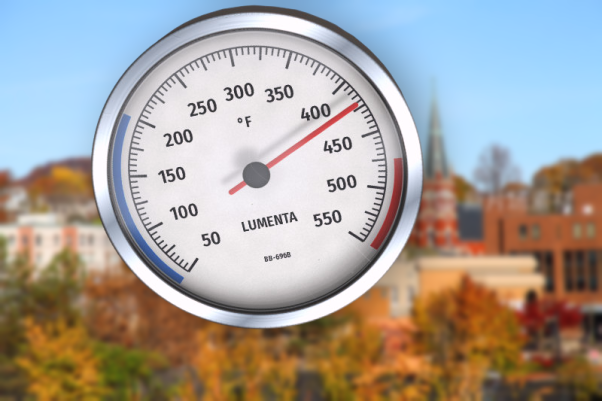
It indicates 420; °F
